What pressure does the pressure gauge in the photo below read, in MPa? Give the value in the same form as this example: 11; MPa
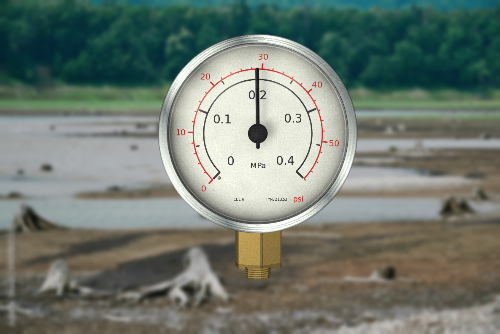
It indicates 0.2; MPa
